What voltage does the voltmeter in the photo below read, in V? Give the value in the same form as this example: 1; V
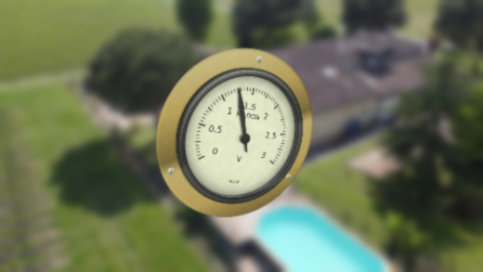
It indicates 1.25; V
